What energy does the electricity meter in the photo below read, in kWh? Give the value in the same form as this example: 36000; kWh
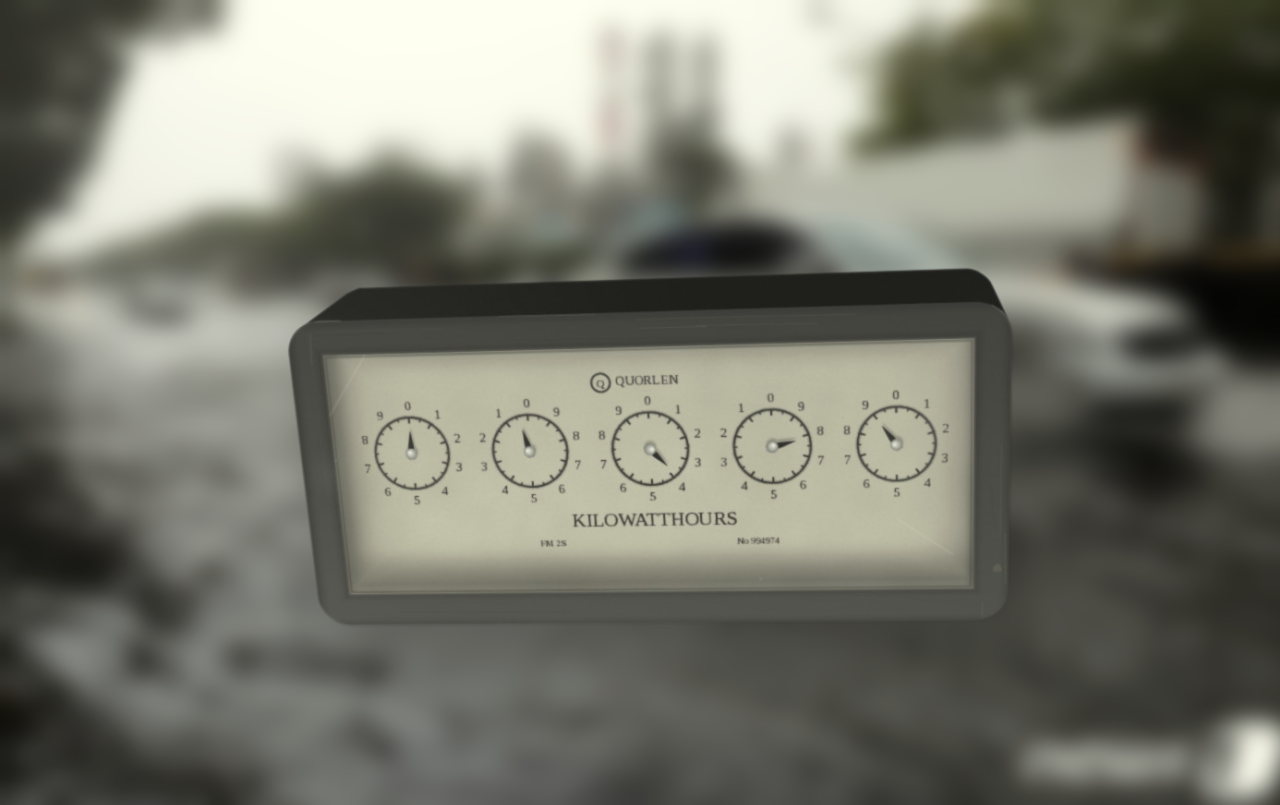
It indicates 379; kWh
